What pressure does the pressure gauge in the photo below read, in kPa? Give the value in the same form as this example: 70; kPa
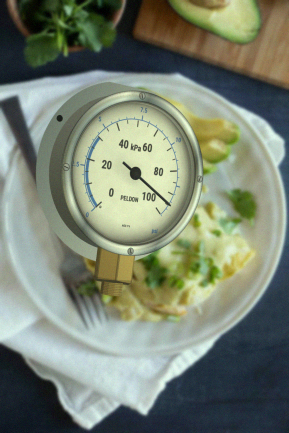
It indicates 95; kPa
